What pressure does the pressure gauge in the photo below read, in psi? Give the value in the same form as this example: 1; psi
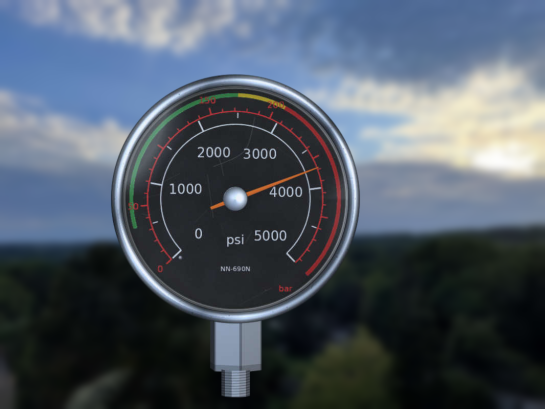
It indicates 3750; psi
